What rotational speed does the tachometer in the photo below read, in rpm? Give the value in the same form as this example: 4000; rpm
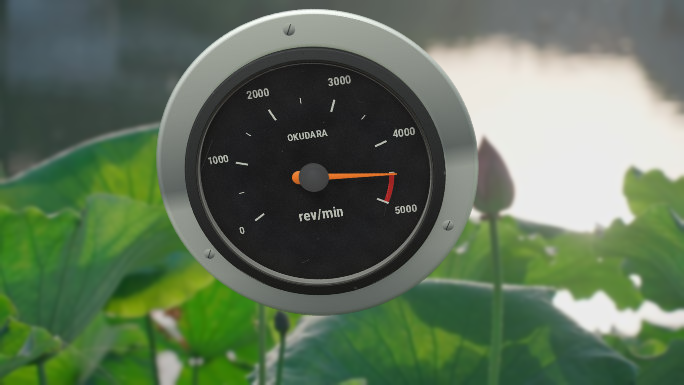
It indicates 4500; rpm
